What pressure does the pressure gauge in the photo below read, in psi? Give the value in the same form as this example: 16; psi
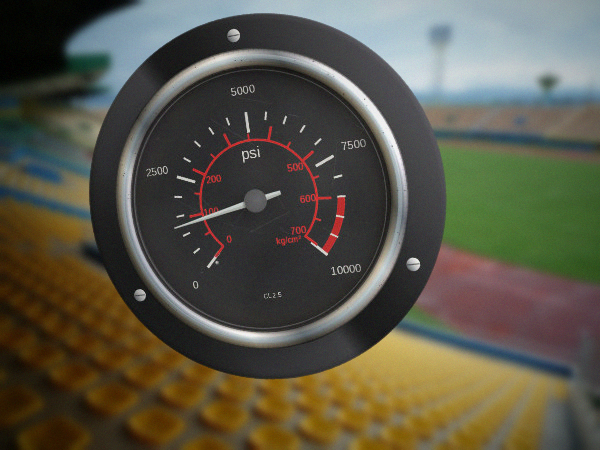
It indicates 1250; psi
